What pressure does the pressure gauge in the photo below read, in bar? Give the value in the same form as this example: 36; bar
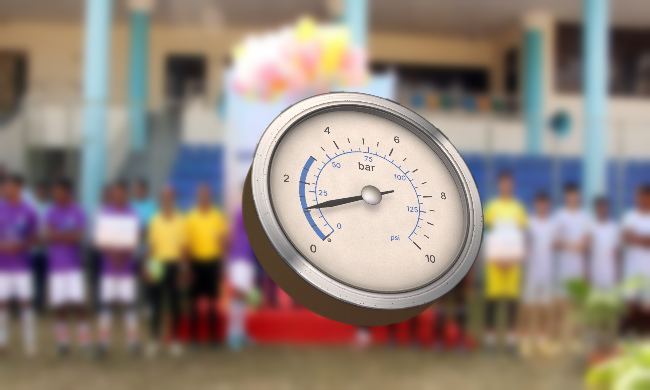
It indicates 1; bar
